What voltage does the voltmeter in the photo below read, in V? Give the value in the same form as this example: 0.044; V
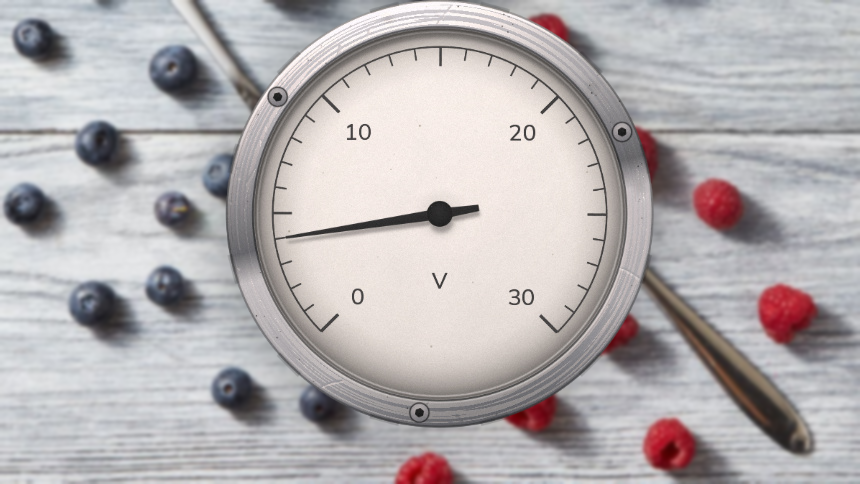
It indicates 4; V
